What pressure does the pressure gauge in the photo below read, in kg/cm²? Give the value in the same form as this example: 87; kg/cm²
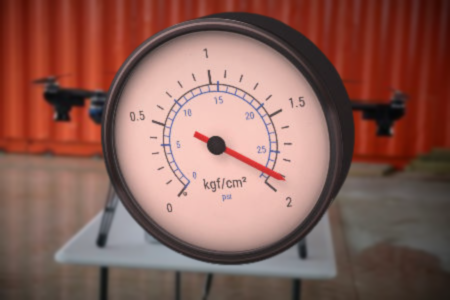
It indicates 1.9; kg/cm²
